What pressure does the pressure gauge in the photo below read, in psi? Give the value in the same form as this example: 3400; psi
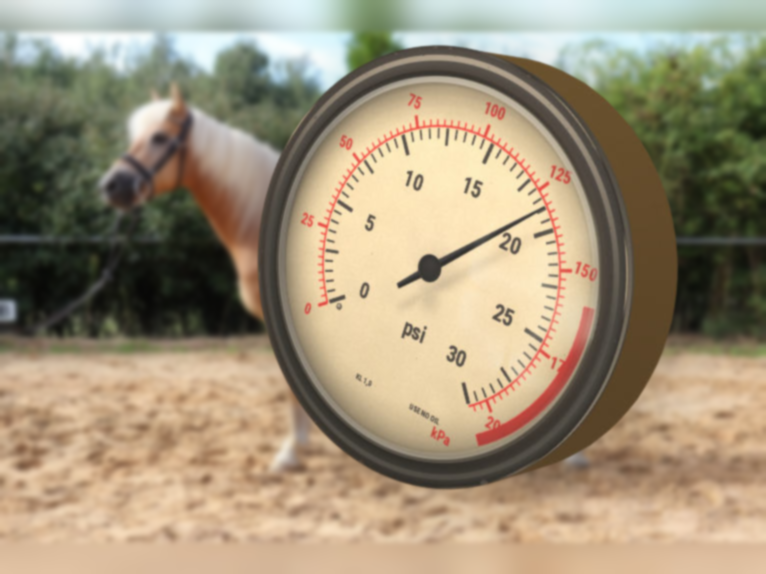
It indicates 19; psi
